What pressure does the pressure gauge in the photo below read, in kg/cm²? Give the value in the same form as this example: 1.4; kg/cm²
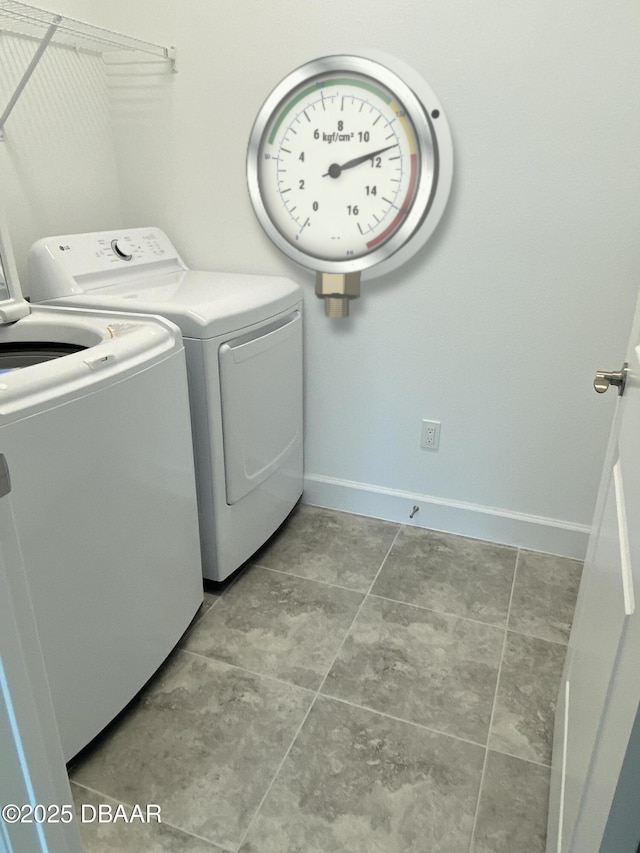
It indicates 11.5; kg/cm²
